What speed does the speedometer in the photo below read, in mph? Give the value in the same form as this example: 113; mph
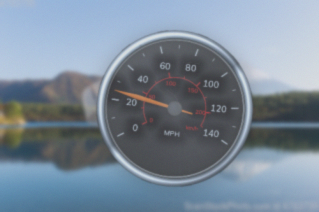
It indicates 25; mph
